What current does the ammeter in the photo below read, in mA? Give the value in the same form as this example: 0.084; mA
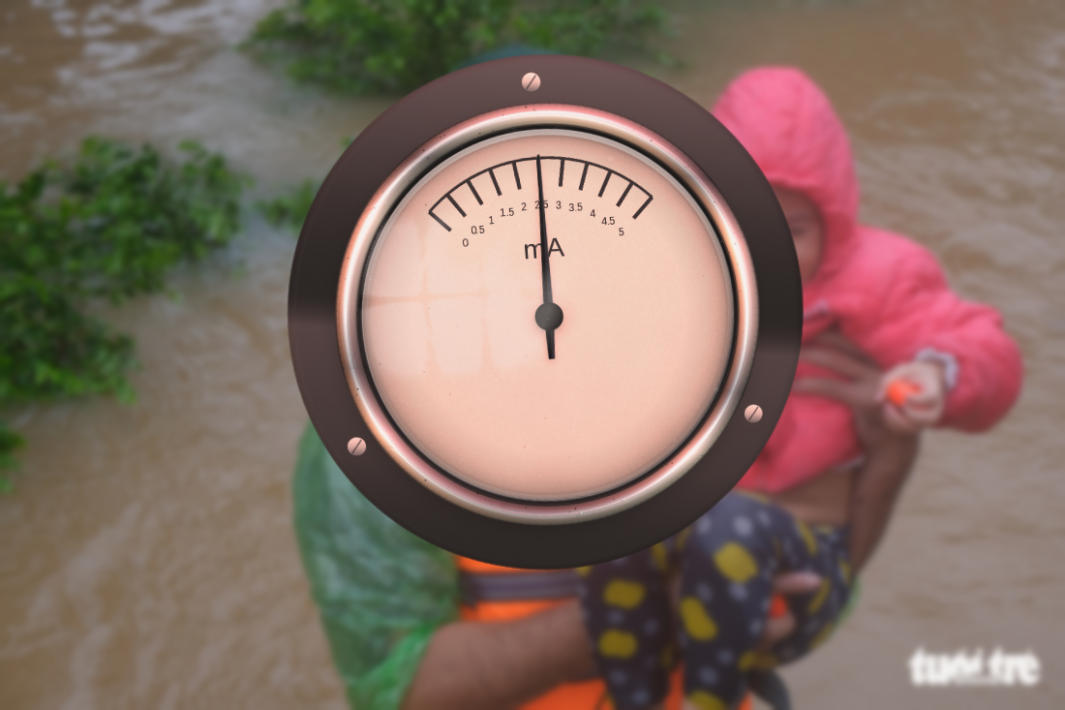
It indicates 2.5; mA
